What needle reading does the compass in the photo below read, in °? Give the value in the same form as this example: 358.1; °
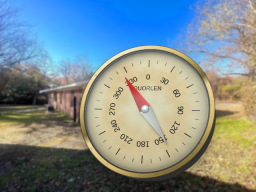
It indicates 325; °
